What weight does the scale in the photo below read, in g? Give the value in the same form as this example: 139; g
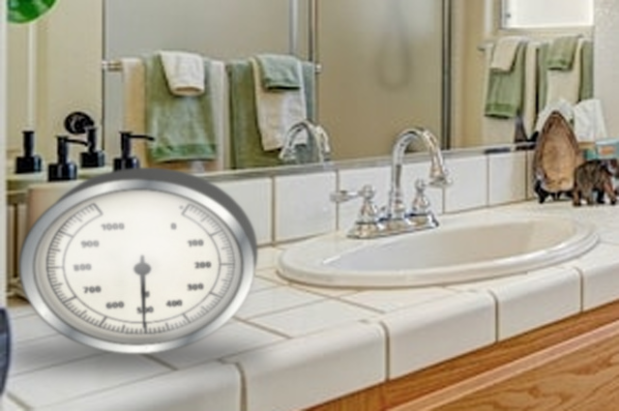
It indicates 500; g
